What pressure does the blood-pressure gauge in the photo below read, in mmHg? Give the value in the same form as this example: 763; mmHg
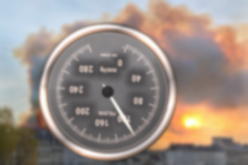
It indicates 120; mmHg
